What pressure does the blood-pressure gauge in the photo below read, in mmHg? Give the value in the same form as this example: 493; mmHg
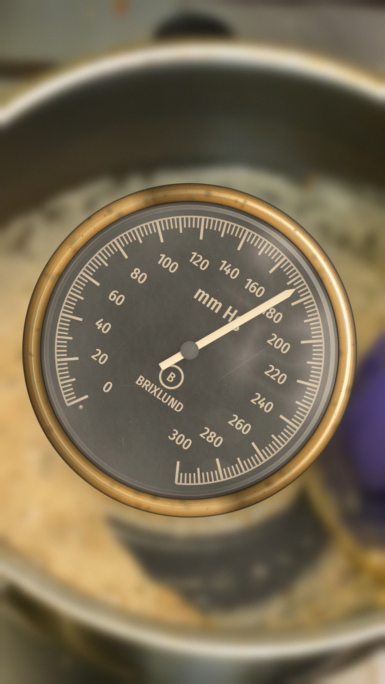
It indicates 174; mmHg
